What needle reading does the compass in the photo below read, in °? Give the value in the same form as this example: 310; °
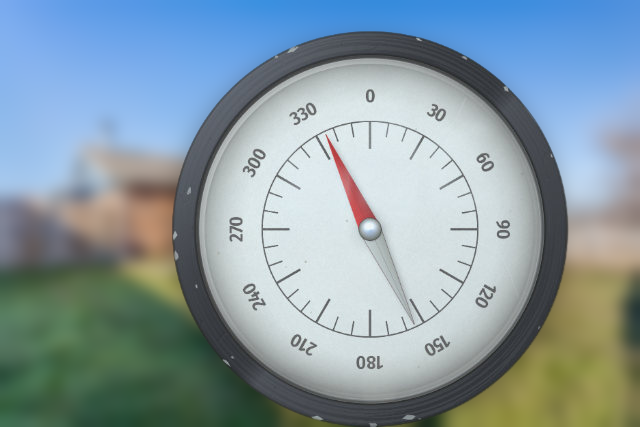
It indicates 335; °
